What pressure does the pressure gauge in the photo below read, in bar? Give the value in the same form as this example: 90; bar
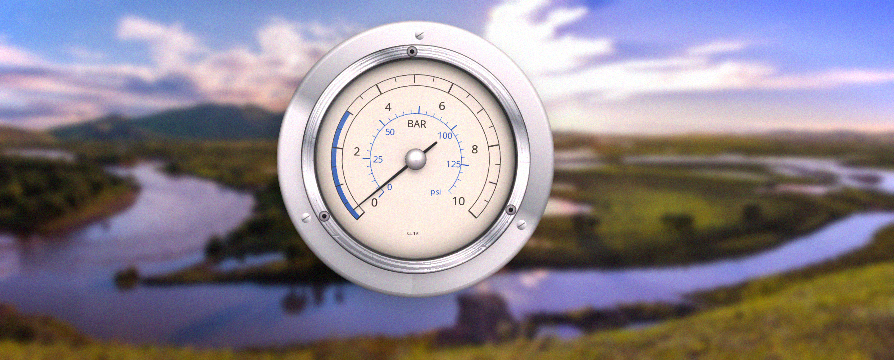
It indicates 0.25; bar
